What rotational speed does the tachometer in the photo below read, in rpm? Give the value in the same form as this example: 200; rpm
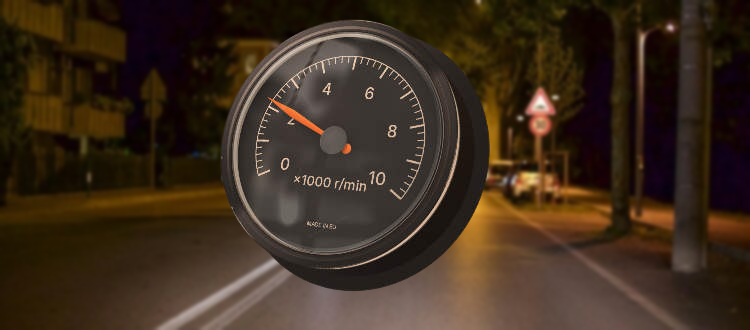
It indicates 2200; rpm
